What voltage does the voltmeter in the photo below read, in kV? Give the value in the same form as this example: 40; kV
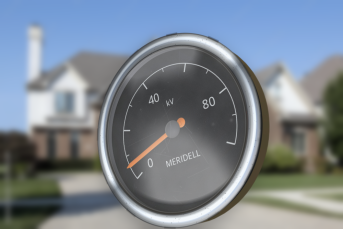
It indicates 5; kV
